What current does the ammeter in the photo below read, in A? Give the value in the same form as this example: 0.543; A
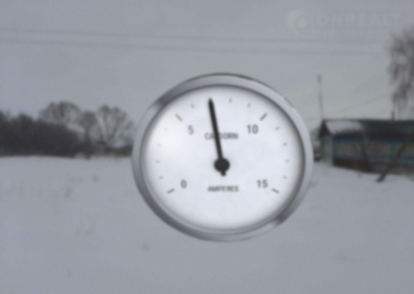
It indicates 7; A
